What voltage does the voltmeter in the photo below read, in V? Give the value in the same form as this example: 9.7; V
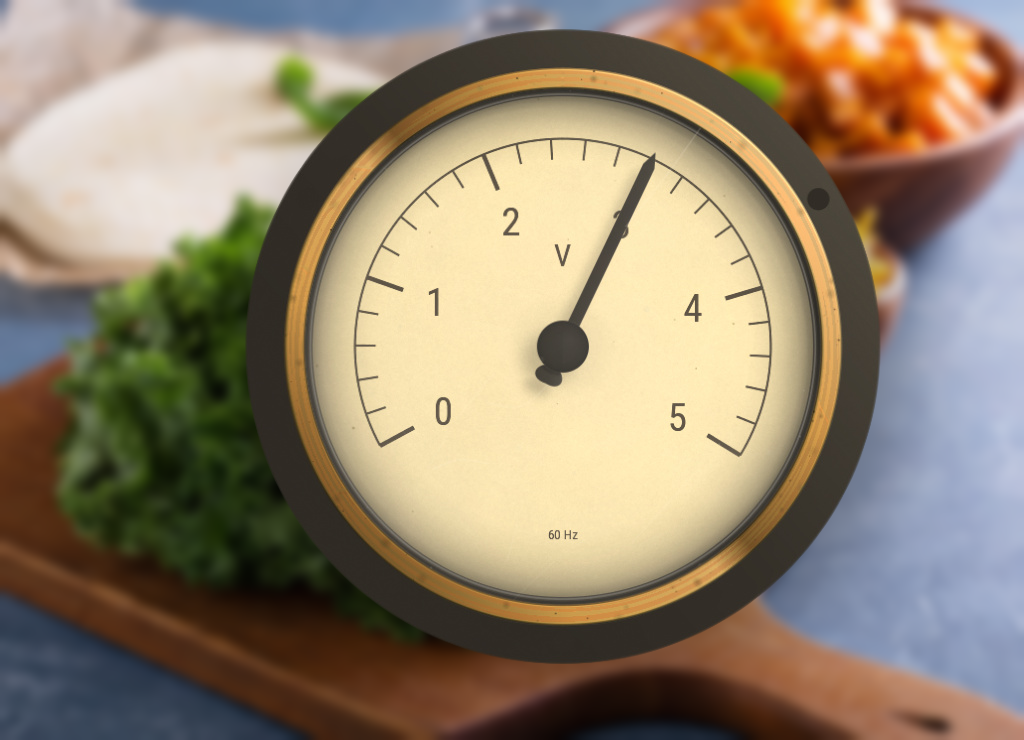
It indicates 3; V
